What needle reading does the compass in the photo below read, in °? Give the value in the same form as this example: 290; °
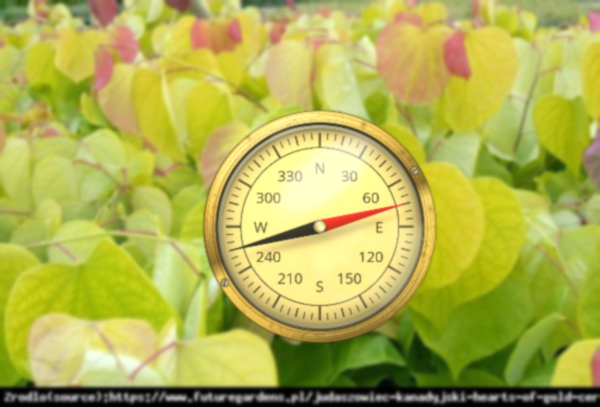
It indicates 75; °
